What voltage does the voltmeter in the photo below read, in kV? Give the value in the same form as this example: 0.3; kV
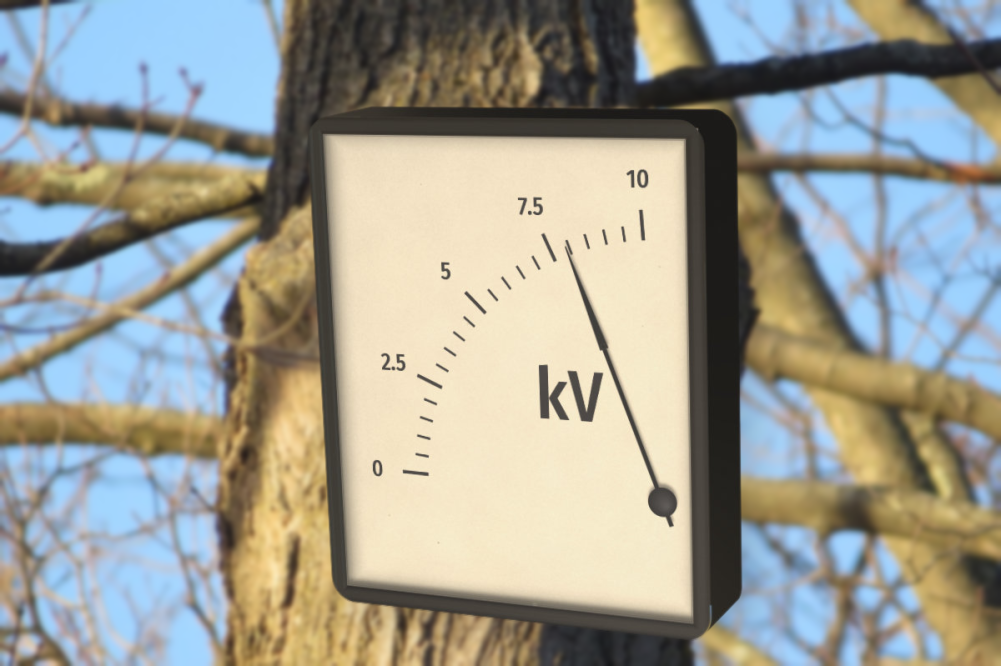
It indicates 8; kV
